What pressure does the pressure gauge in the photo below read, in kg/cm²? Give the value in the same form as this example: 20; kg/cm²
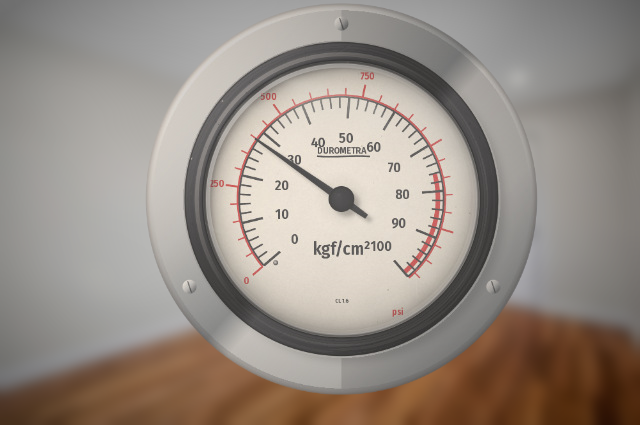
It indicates 28; kg/cm²
